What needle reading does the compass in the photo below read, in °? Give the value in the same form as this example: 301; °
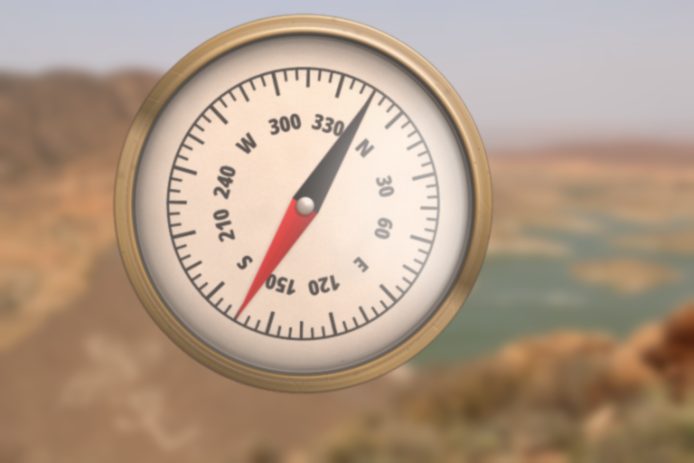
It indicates 165; °
